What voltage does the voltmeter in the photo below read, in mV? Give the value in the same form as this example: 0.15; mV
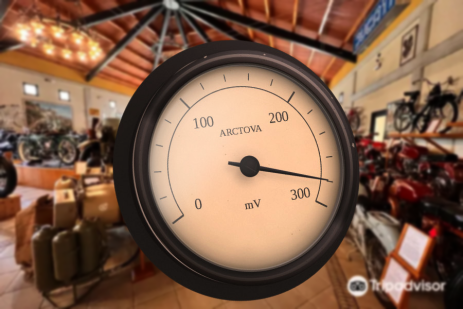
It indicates 280; mV
